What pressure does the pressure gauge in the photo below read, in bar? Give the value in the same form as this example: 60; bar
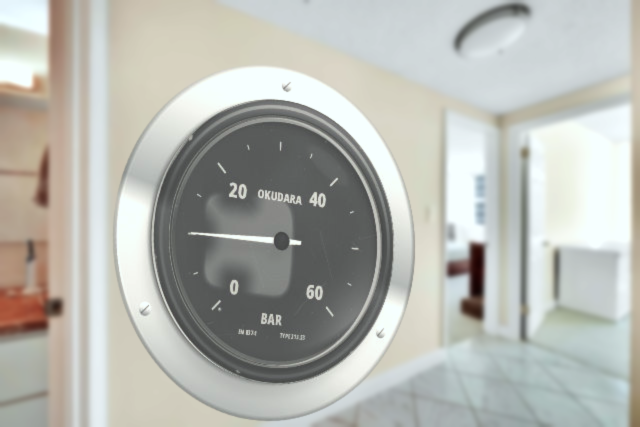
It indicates 10; bar
